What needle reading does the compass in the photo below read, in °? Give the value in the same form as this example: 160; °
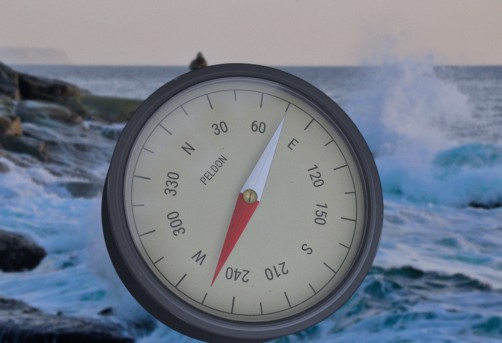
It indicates 255; °
